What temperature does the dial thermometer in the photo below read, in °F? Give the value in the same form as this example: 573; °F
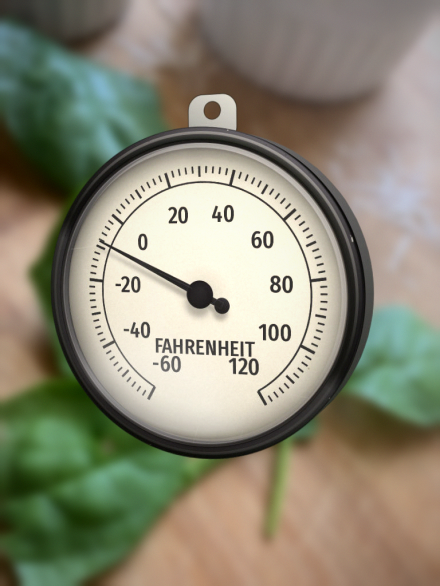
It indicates -8; °F
